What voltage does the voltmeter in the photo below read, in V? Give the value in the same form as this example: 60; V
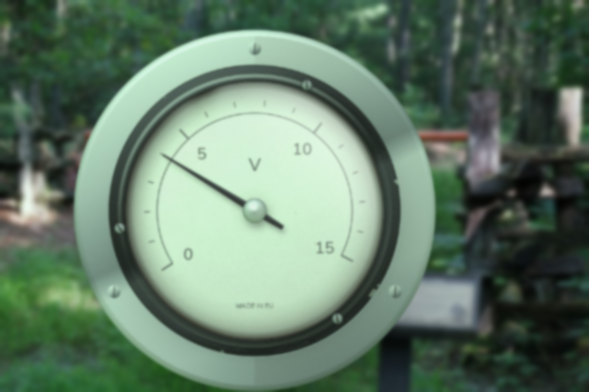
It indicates 4; V
